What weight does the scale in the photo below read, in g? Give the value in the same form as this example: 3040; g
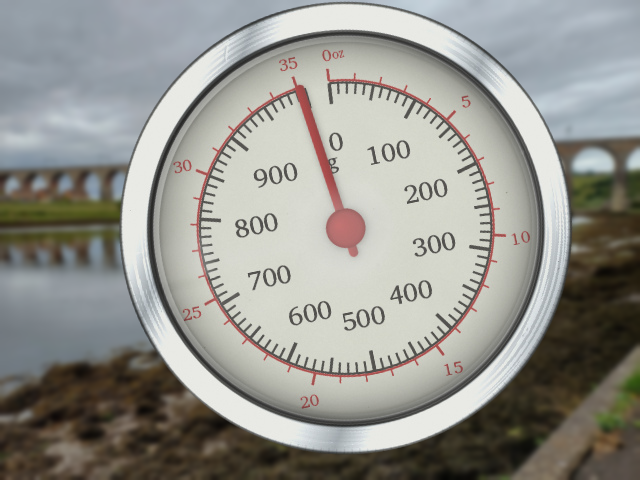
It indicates 995; g
